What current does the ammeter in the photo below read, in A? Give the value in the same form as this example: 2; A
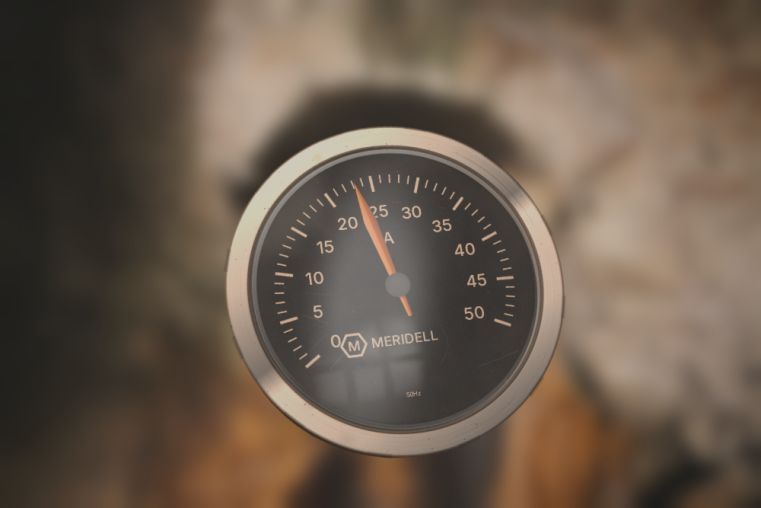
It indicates 23; A
